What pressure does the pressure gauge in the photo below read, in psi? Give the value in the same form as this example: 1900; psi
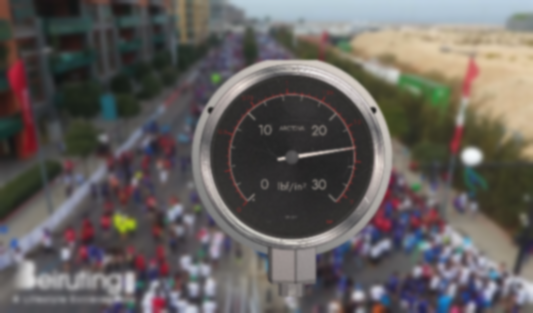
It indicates 24; psi
